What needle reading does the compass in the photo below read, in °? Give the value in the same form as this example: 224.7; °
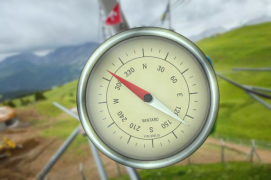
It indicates 310; °
